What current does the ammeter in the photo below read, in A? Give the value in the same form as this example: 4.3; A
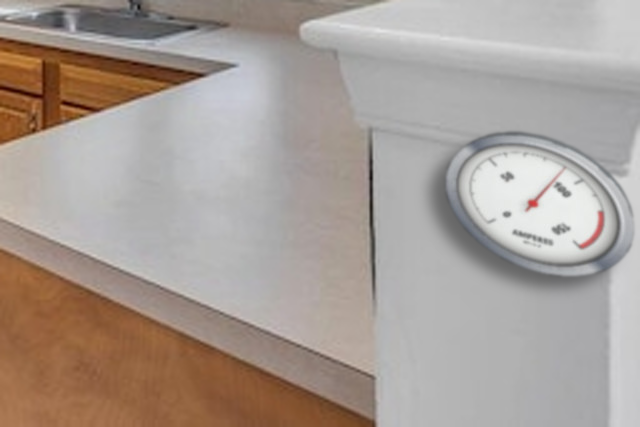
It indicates 90; A
